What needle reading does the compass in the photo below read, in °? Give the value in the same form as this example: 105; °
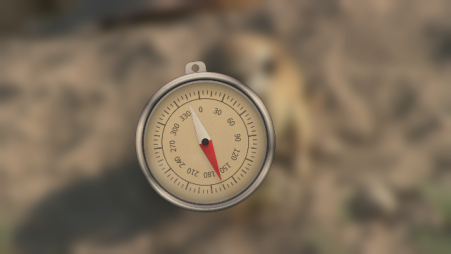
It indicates 165; °
